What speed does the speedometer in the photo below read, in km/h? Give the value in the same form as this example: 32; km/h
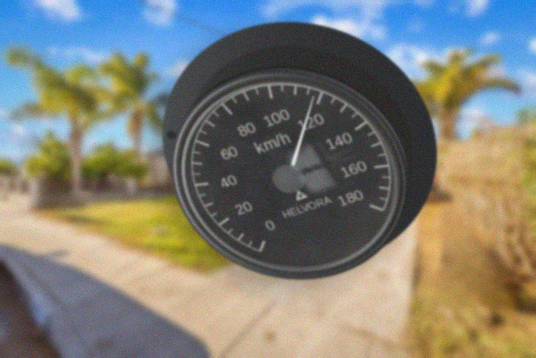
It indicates 117.5; km/h
